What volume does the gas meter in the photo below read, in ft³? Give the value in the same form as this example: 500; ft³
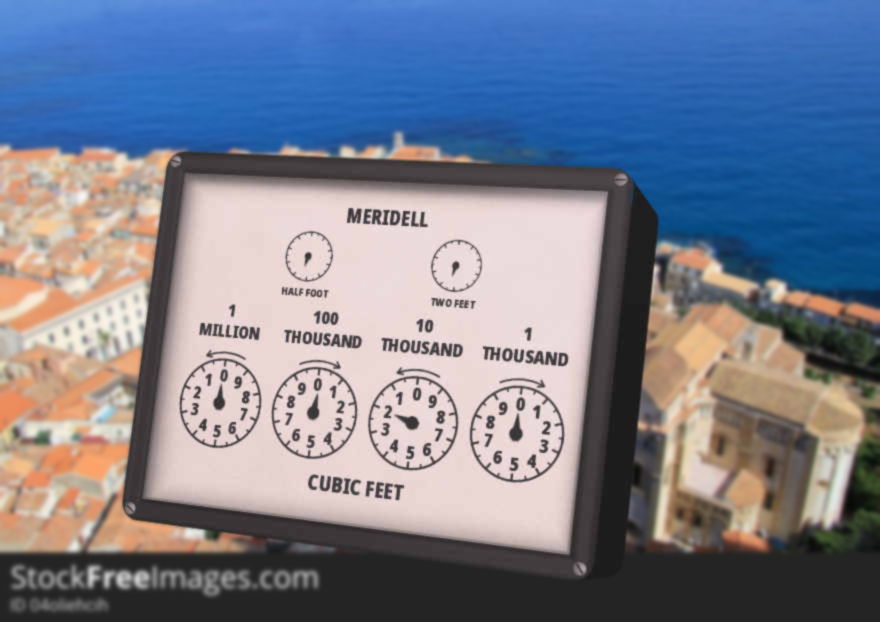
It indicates 2000; ft³
